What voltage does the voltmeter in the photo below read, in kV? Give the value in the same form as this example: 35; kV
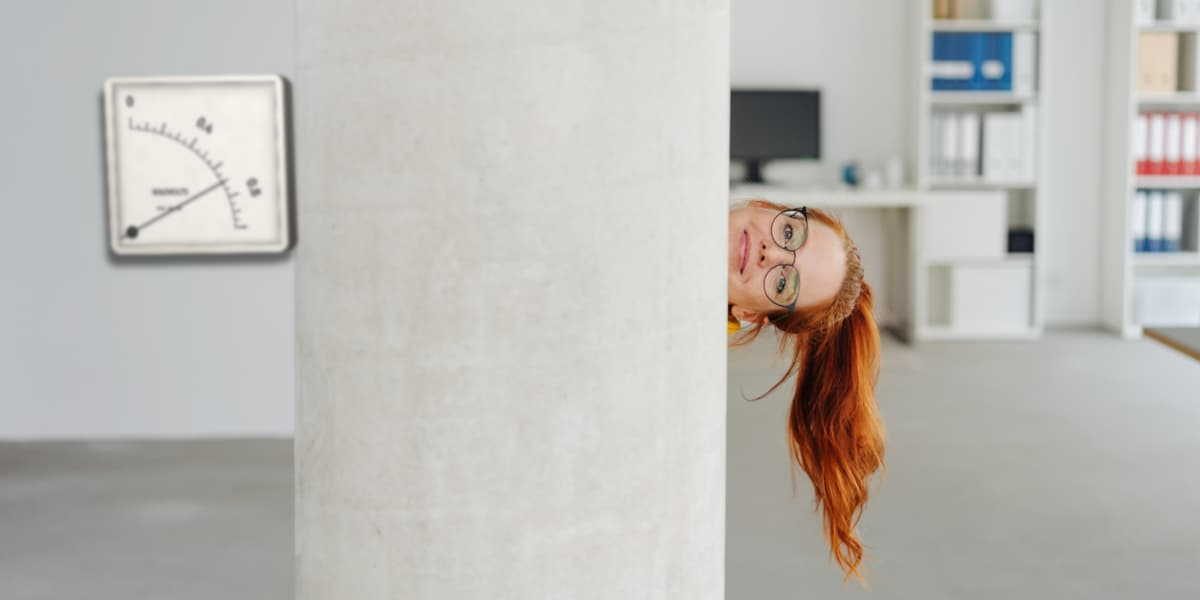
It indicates 0.7; kV
